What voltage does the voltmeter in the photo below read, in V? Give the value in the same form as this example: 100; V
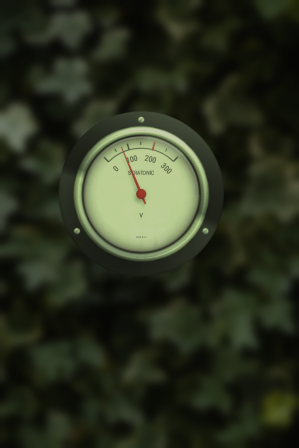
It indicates 75; V
